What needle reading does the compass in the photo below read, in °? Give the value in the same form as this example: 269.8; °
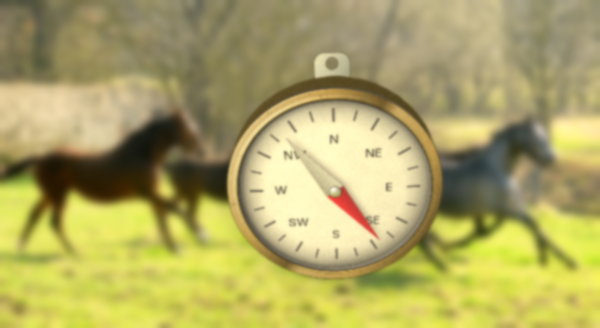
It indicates 142.5; °
